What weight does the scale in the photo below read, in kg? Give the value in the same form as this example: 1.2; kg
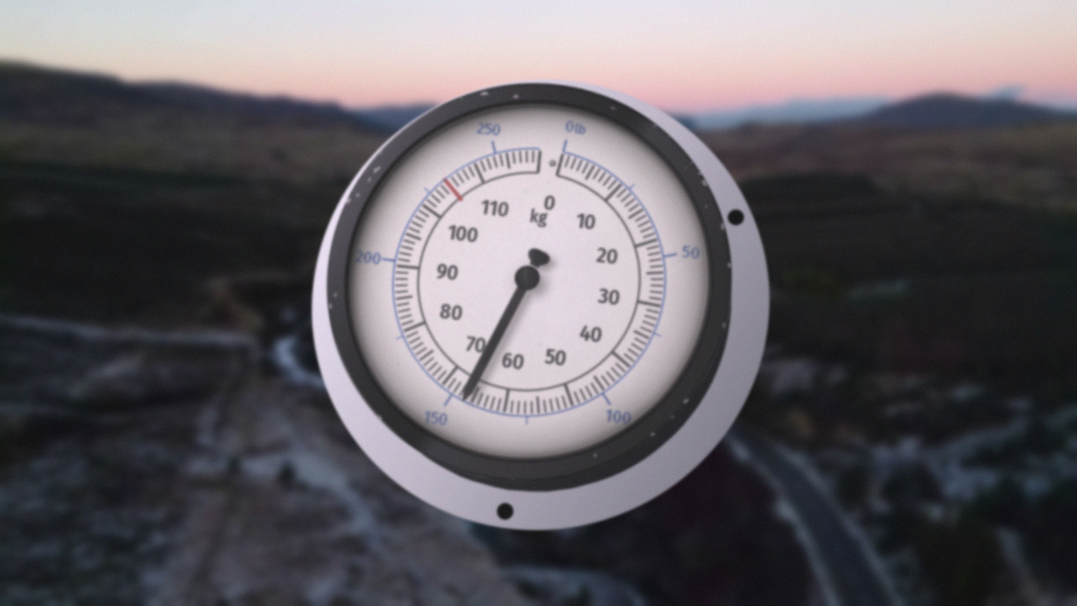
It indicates 66; kg
